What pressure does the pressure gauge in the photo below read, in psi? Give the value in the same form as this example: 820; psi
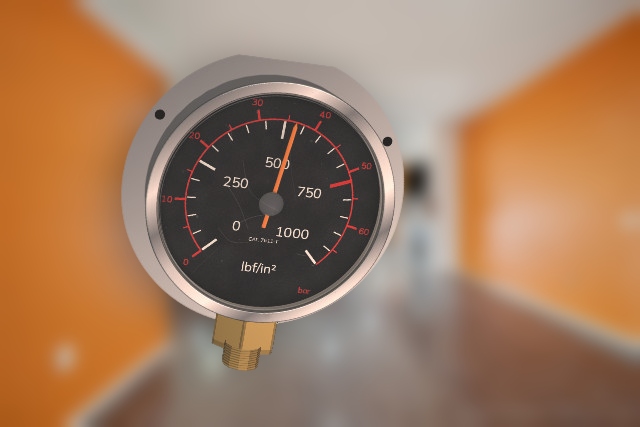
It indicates 525; psi
